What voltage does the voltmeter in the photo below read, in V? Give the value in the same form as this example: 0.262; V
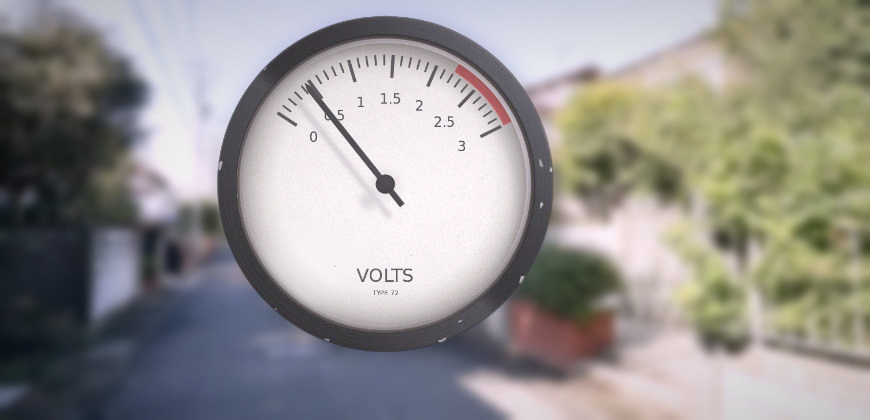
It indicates 0.45; V
